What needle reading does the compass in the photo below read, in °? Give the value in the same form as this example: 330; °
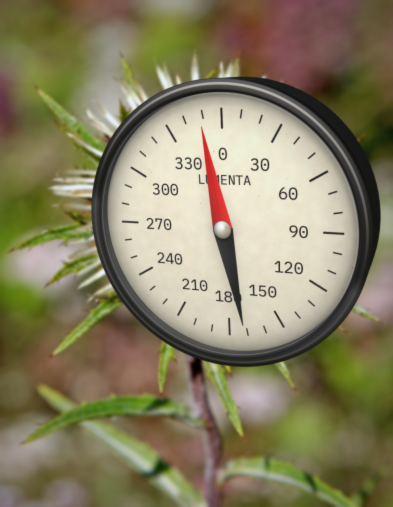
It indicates 350; °
